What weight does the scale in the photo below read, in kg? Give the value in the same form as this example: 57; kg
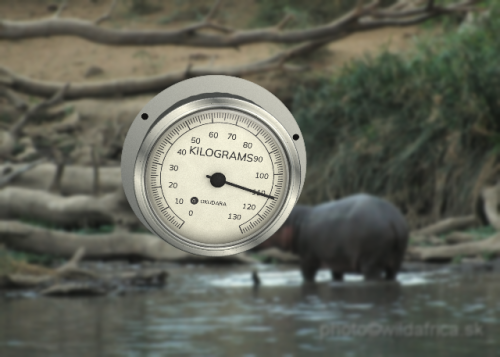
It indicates 110; kg
